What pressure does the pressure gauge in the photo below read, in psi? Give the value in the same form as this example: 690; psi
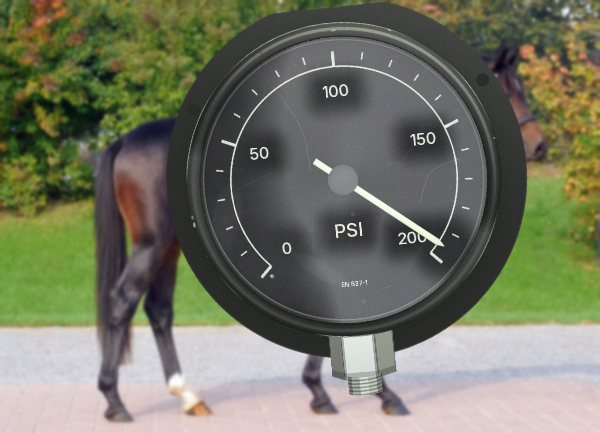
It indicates 195; psi
